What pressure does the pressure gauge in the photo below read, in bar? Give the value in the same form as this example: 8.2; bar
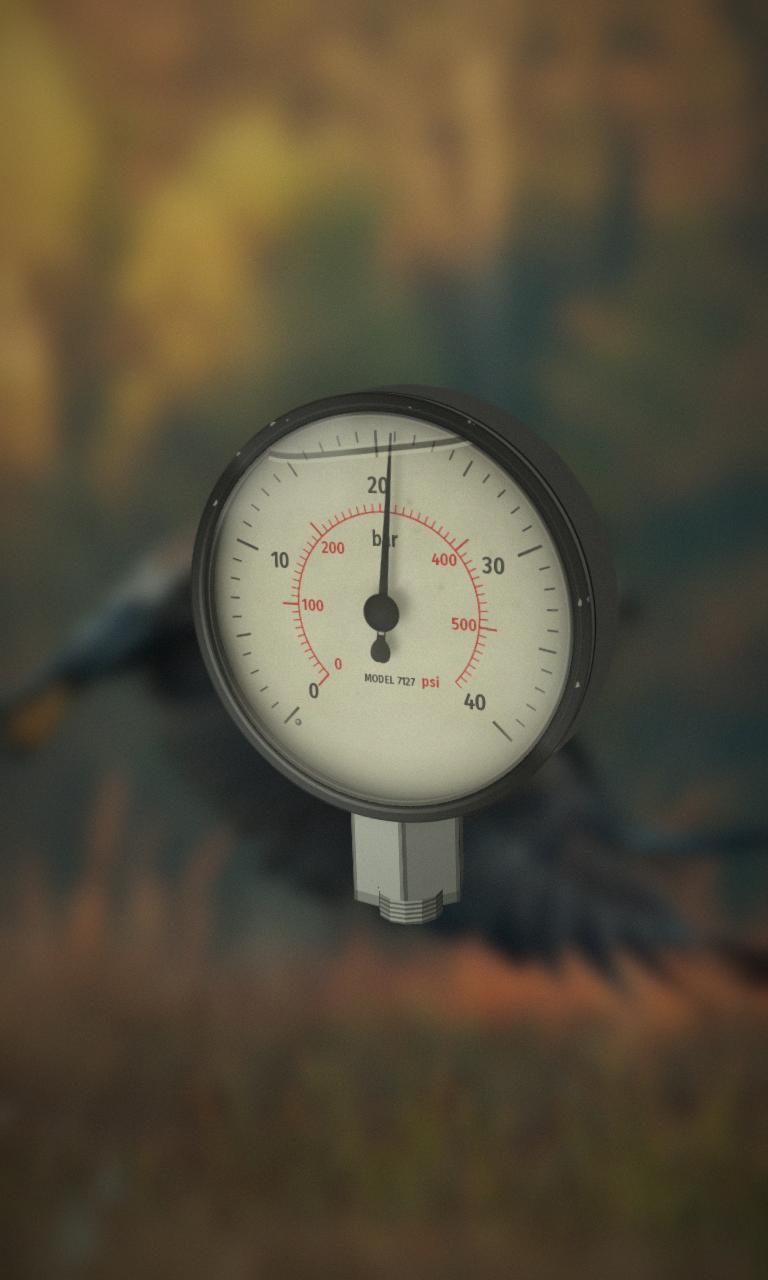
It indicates 21; bar
